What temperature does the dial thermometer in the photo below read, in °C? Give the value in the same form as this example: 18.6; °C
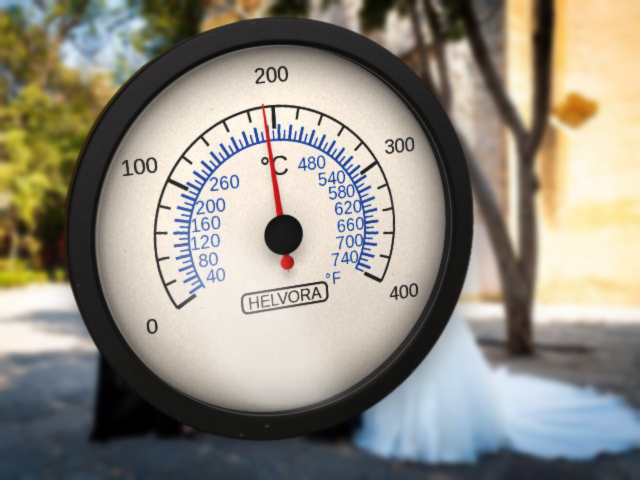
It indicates 190; °C
